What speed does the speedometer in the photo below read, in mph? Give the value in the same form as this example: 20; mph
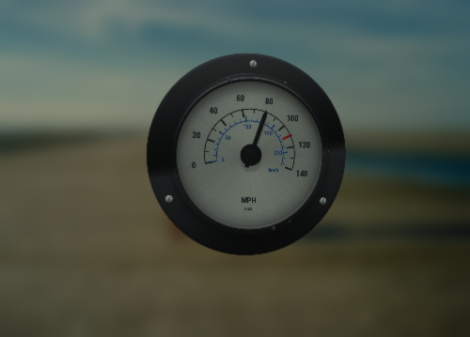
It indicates 80; mph
